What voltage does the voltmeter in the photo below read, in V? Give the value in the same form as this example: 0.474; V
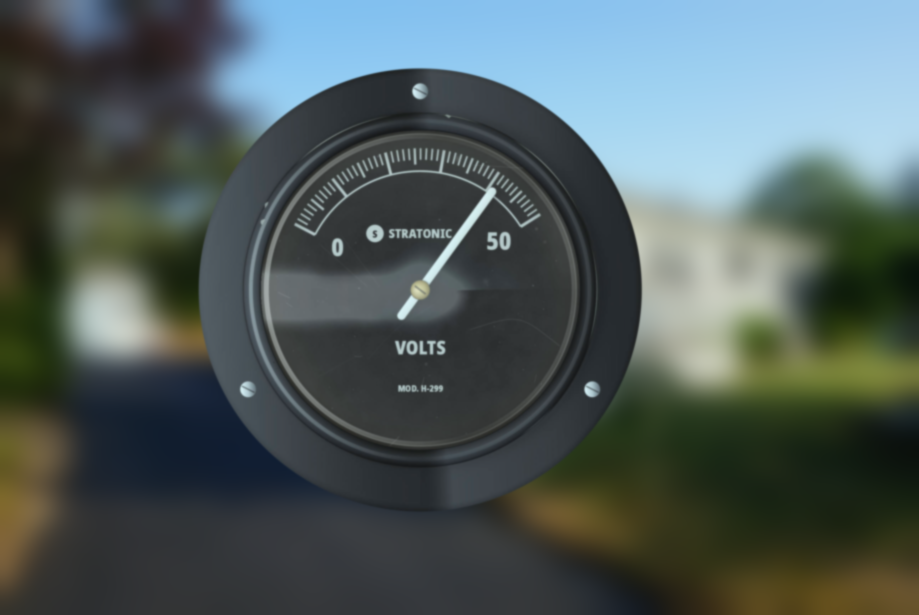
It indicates 41; V
